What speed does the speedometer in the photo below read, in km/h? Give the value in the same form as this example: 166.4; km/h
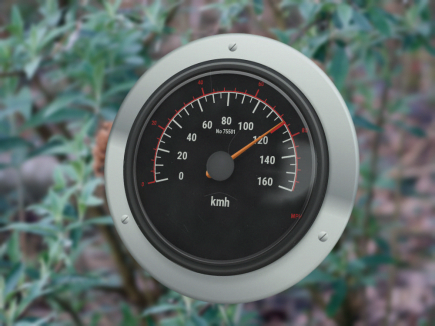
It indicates 120; km/h
